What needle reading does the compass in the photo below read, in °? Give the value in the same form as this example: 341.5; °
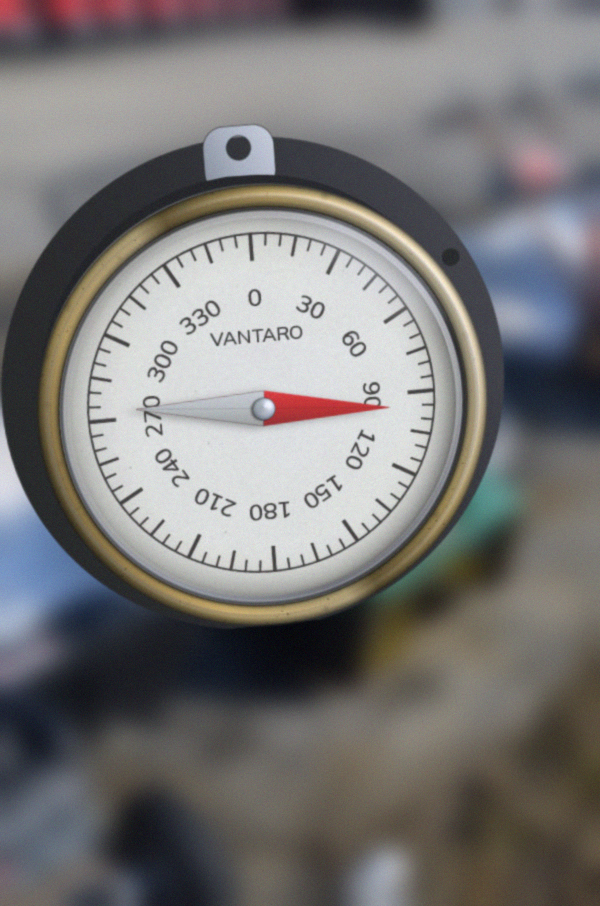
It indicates 95; °
